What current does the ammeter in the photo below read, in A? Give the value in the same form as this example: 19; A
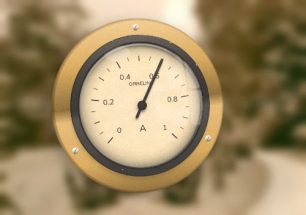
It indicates 0.6; A
